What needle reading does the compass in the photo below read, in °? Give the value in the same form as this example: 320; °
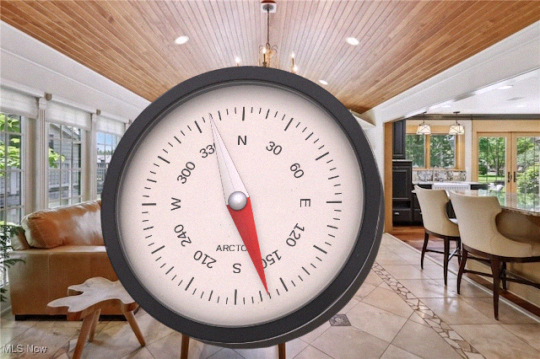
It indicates 160; °
